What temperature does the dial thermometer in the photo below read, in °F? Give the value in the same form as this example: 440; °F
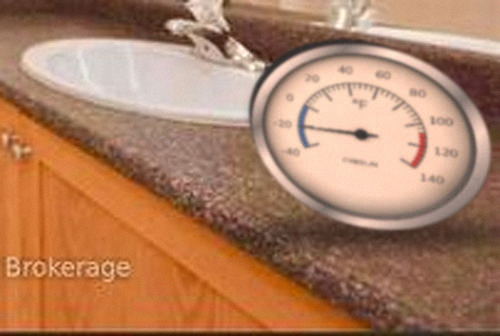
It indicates -20; °F
